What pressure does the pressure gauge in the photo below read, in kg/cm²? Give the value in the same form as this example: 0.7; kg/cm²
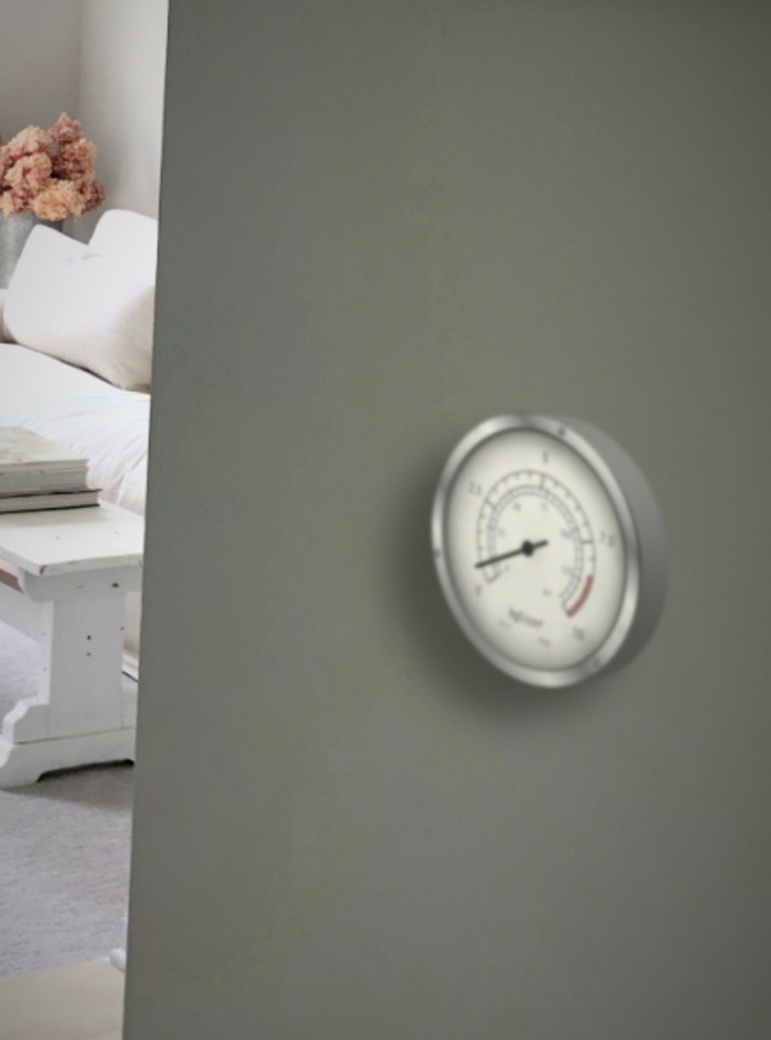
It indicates 0.5; kg/cm²
